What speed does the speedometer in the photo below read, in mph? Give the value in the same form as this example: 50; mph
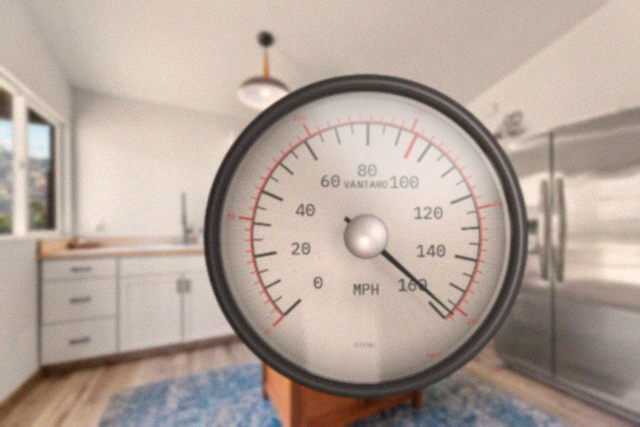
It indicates 157.5; mph
